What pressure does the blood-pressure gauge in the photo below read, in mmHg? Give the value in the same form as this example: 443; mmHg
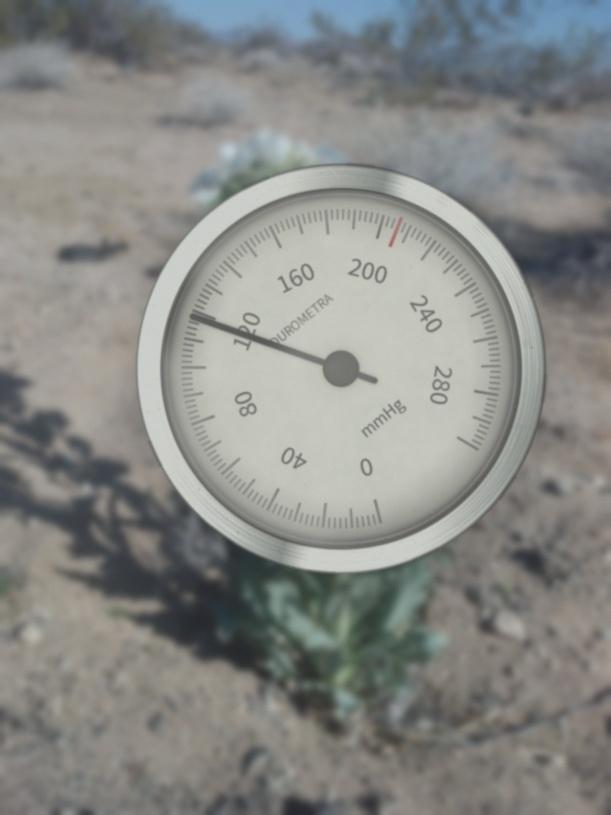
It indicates 118; mmHg
